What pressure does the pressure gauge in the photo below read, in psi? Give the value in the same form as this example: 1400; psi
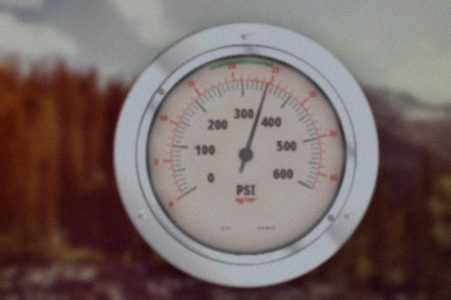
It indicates 350; psi
